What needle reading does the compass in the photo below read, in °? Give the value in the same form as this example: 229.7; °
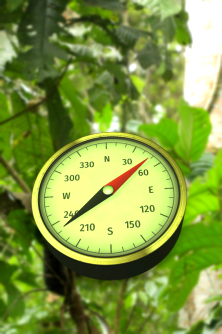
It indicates 50; °
